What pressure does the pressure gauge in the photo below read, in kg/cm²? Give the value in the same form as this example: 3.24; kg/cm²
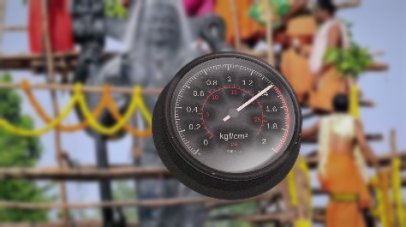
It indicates 1.4; kg/cm²
